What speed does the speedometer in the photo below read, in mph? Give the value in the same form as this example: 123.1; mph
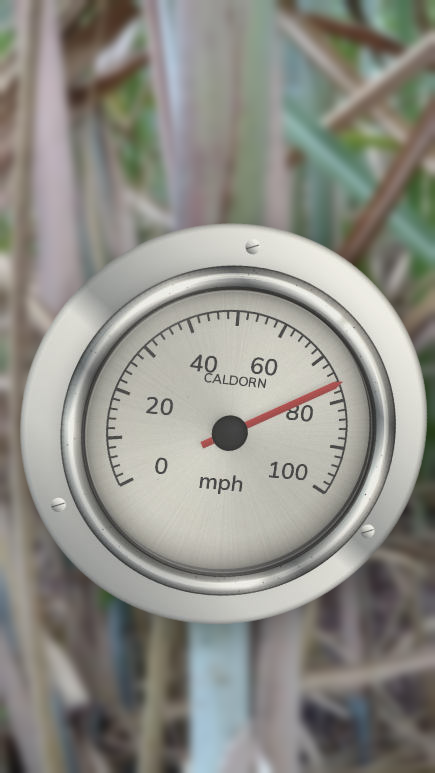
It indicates 76; mph
